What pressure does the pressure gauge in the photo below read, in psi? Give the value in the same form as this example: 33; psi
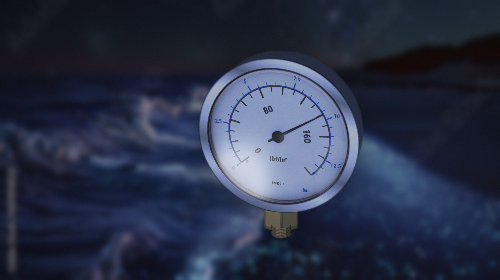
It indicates 140; psi
